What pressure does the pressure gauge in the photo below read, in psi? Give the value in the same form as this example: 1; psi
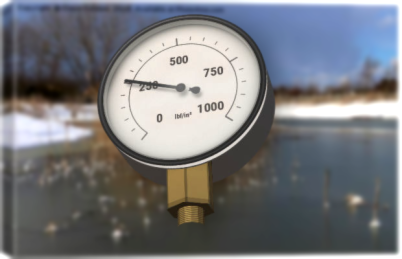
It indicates 250; psi
